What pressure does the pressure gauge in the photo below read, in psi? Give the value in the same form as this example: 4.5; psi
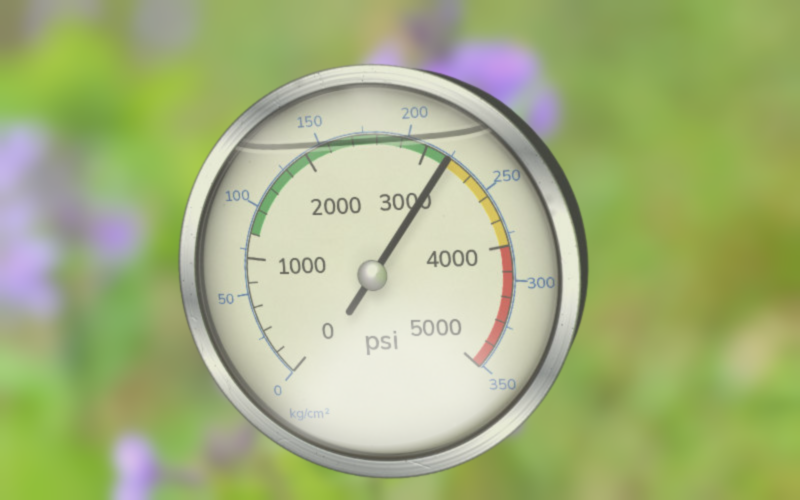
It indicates 3200; psi
